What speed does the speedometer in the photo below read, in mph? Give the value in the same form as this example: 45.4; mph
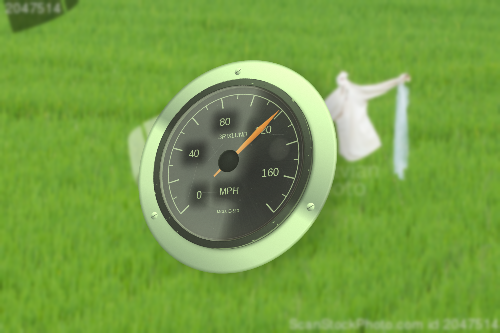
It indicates 120; mph
